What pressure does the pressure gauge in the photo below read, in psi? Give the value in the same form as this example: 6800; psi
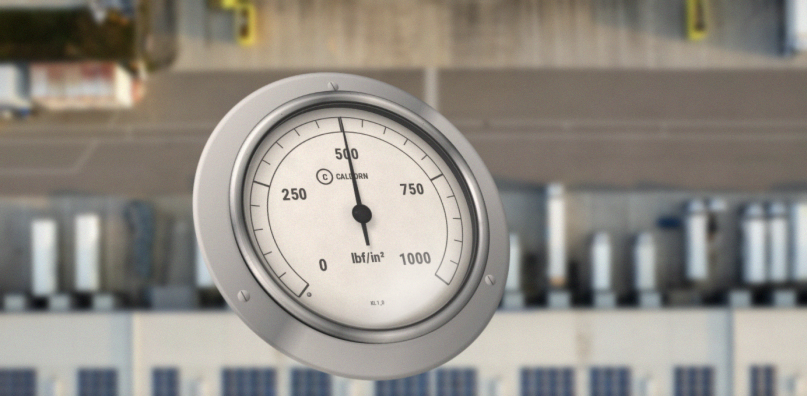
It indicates 500; psi
